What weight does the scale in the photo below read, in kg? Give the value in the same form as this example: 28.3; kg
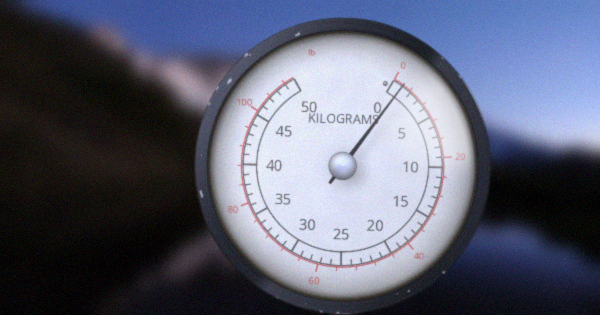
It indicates 1; kg
